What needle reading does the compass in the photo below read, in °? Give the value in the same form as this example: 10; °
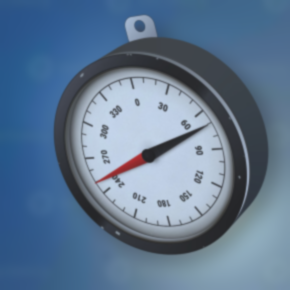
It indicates 250; °
